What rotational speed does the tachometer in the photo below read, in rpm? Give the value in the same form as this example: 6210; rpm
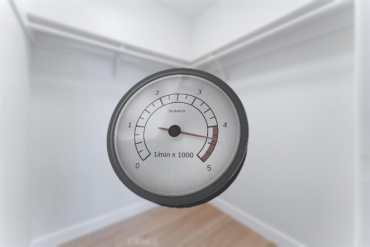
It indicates 4375; rpm
